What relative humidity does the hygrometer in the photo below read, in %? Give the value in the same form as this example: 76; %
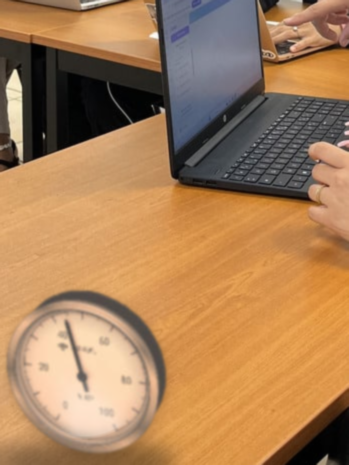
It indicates 45; %
